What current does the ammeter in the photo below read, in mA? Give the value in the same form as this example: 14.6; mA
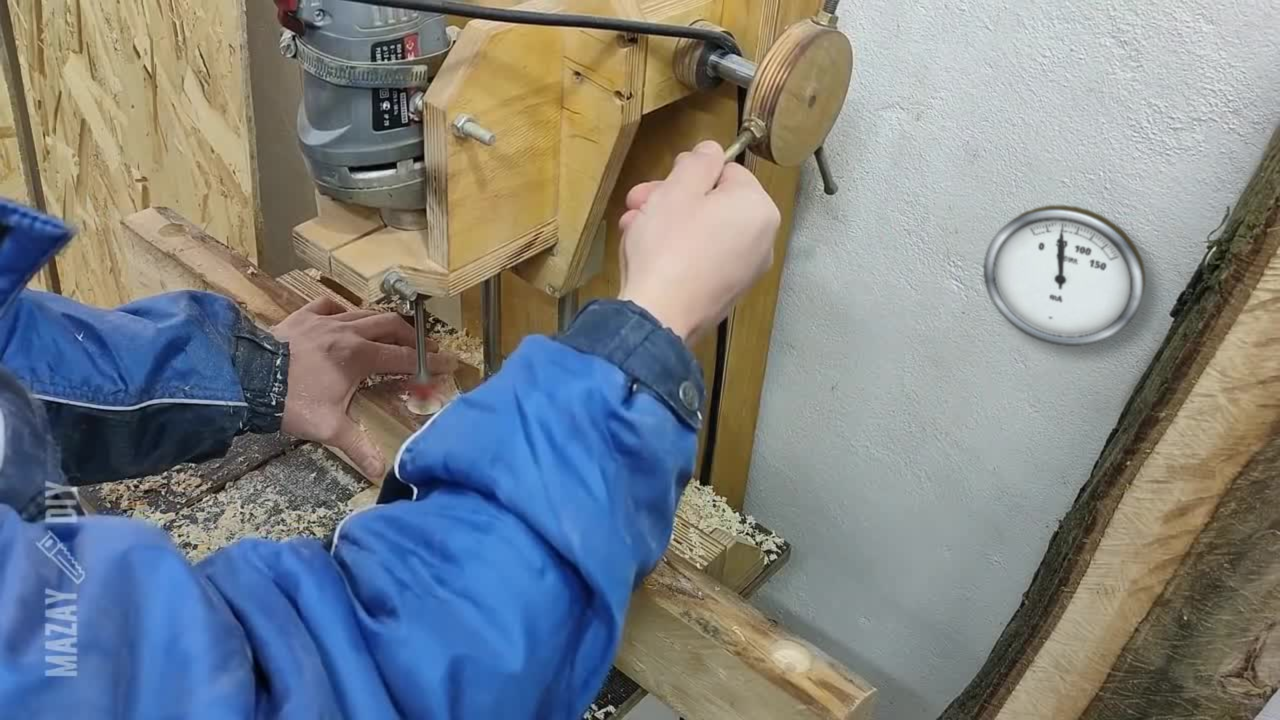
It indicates 50; mA
